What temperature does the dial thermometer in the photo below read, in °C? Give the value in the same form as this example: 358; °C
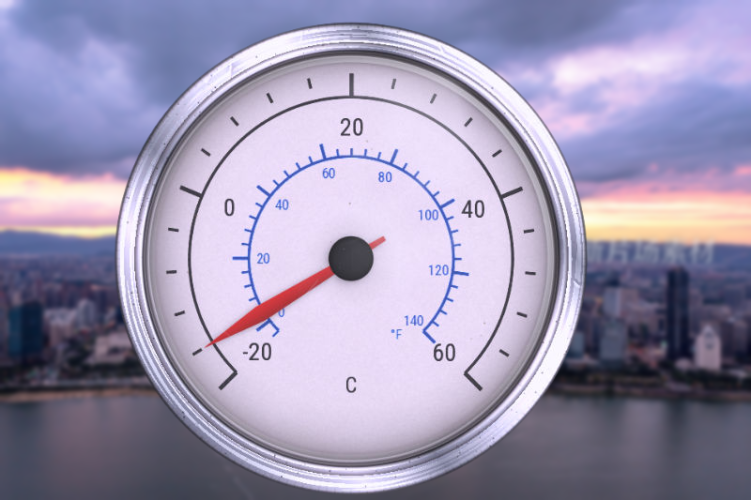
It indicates -16; °C
